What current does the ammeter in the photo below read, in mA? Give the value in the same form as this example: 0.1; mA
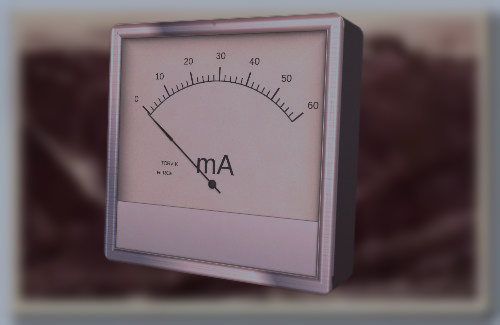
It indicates 0; mA
